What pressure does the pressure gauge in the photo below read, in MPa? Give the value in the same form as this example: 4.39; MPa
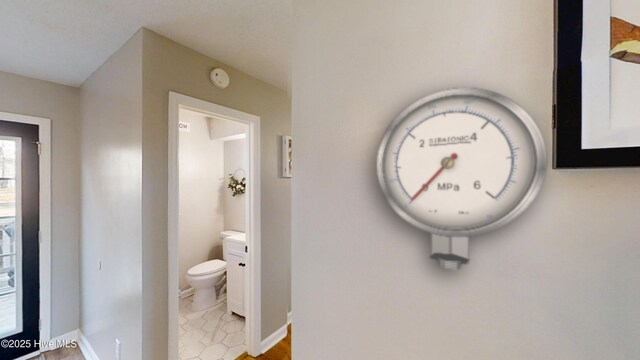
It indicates 0; MPa
